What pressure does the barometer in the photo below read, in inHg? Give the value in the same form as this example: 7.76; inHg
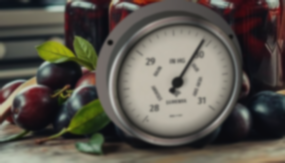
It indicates 29.9; inHg
